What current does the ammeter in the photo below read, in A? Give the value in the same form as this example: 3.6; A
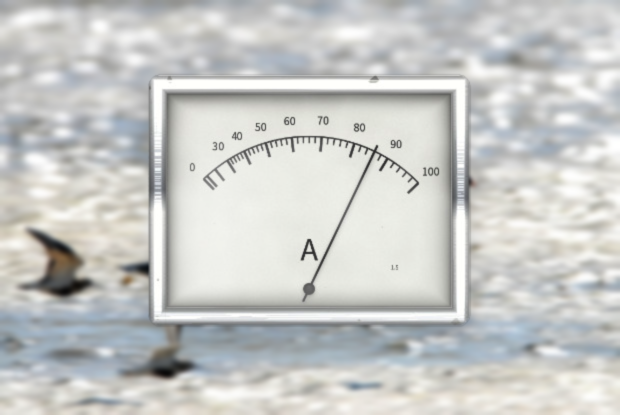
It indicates 86; A
